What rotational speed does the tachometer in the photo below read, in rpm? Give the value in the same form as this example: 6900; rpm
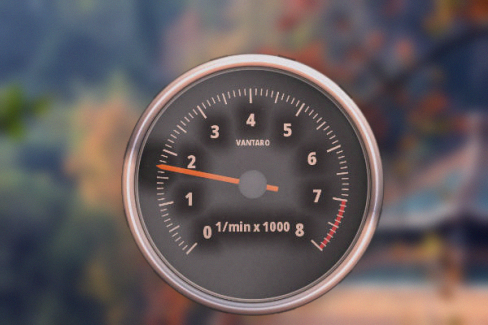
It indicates 1700; rpm
